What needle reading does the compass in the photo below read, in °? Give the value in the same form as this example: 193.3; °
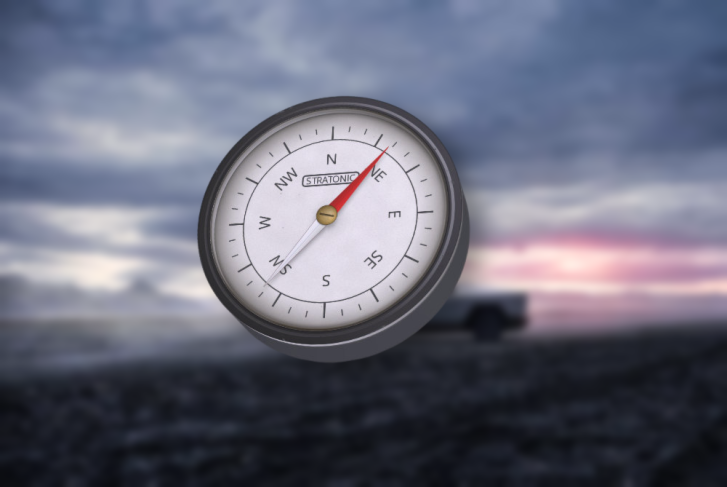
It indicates 40; °
